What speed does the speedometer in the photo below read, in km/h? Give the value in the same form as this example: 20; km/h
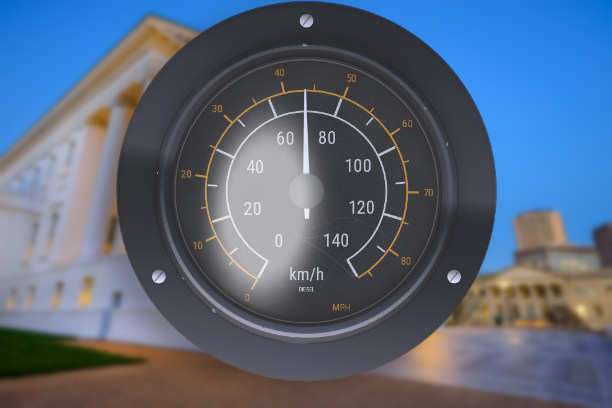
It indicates 70; km/h
